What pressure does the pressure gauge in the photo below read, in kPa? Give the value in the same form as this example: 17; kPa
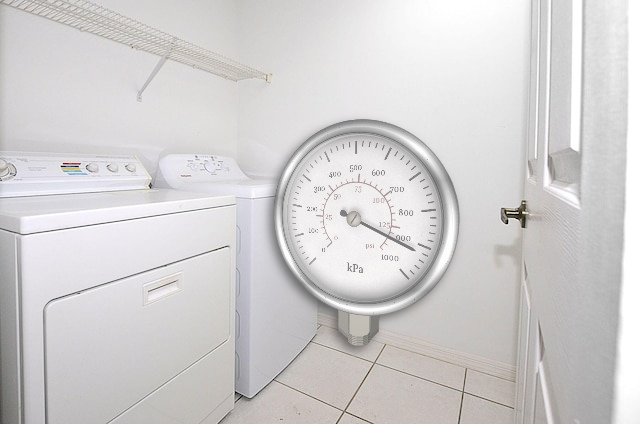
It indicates 920; kPa
